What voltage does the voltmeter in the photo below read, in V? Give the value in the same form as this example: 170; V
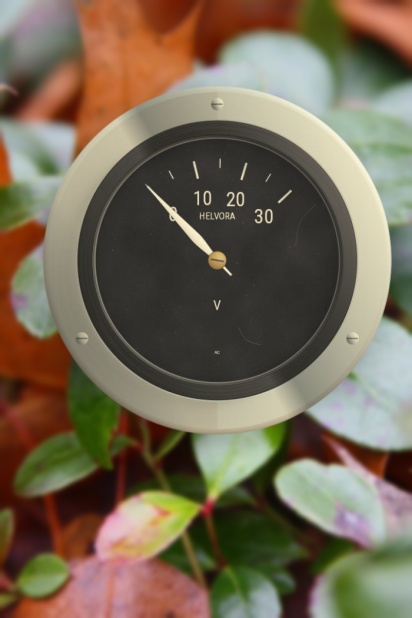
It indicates 0; V
